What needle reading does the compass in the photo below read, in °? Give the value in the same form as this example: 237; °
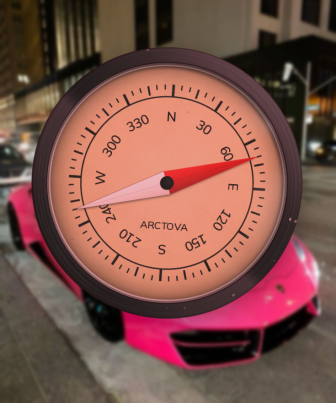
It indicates 70; °
